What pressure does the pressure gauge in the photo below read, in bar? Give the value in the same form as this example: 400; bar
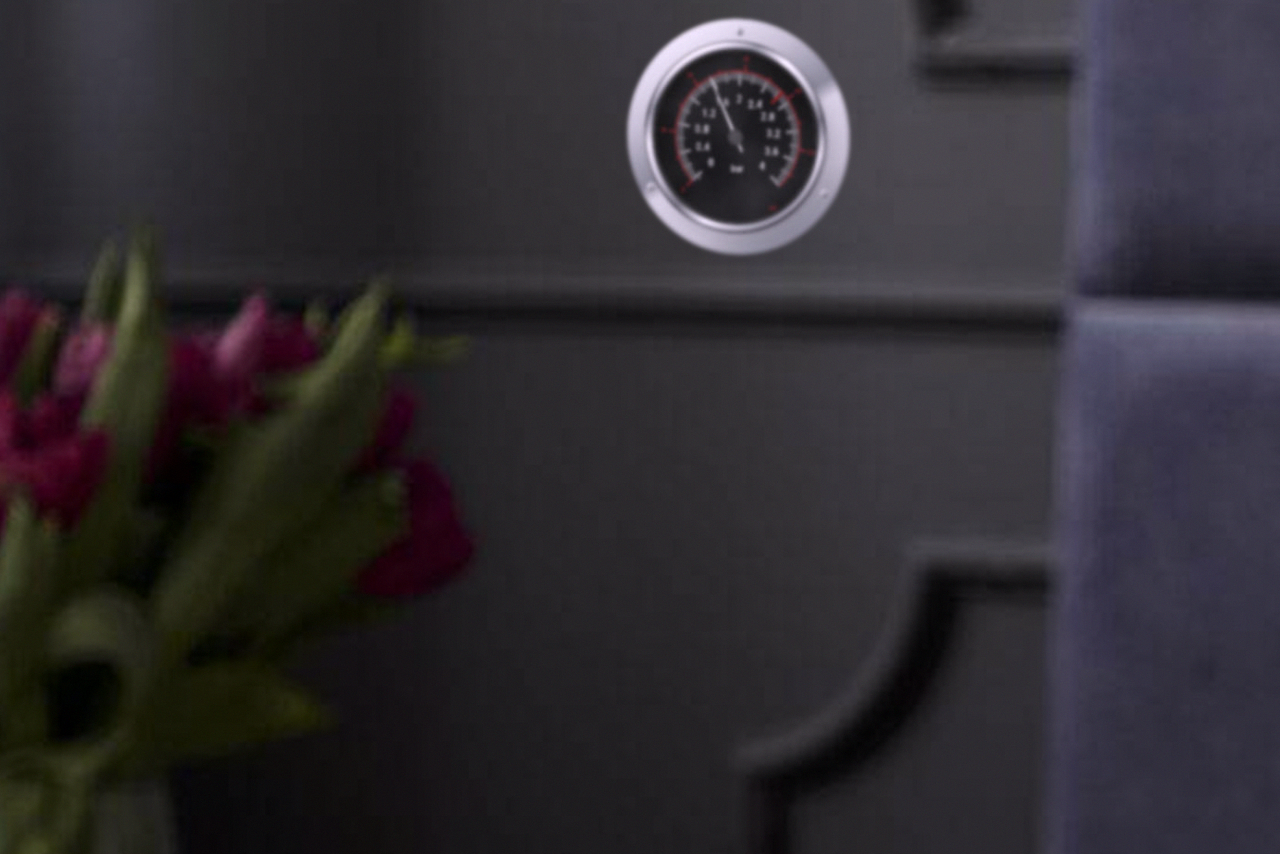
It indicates 1.6; bar
